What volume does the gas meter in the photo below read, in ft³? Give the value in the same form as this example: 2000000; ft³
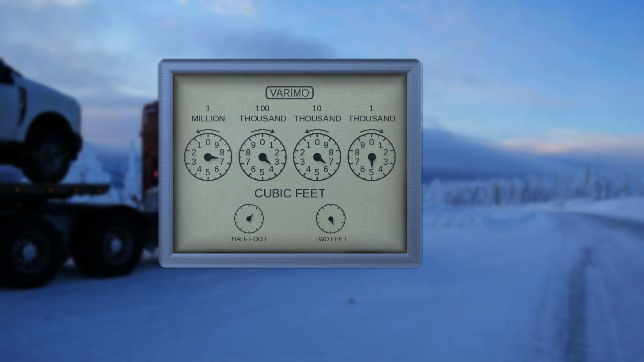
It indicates 736500; ft³
